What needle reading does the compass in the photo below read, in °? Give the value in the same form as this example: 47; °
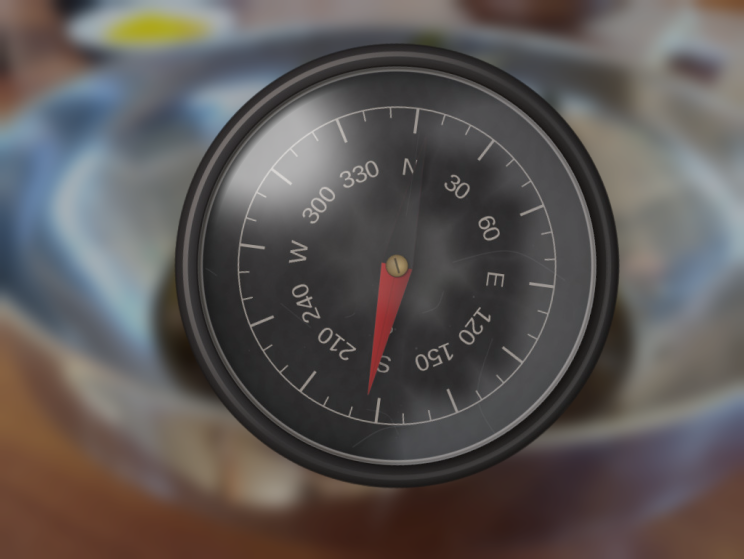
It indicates 185; °
